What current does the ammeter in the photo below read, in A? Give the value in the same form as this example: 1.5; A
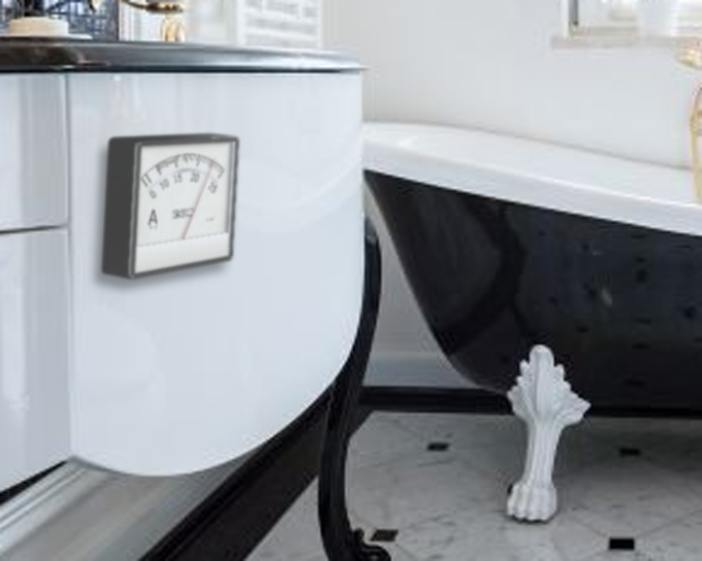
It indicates 22.5; A
